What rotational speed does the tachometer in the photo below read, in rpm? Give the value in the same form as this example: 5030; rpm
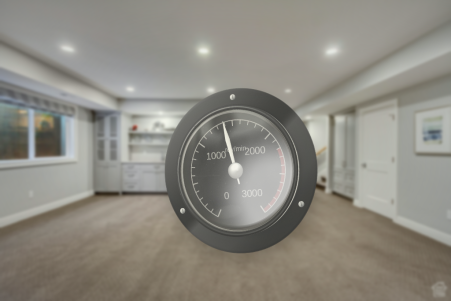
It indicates 1400; rpm
